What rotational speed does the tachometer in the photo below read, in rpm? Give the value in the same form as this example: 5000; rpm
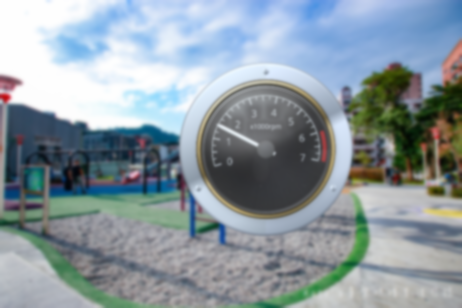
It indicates 1500; rpm
